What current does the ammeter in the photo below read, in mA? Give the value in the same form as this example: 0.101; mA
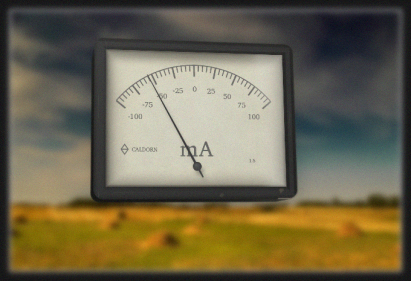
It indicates -55; mA
